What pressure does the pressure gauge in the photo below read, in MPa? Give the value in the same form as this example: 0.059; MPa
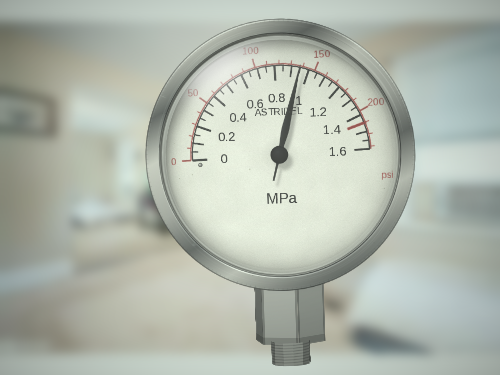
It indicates 0.95; MPa
